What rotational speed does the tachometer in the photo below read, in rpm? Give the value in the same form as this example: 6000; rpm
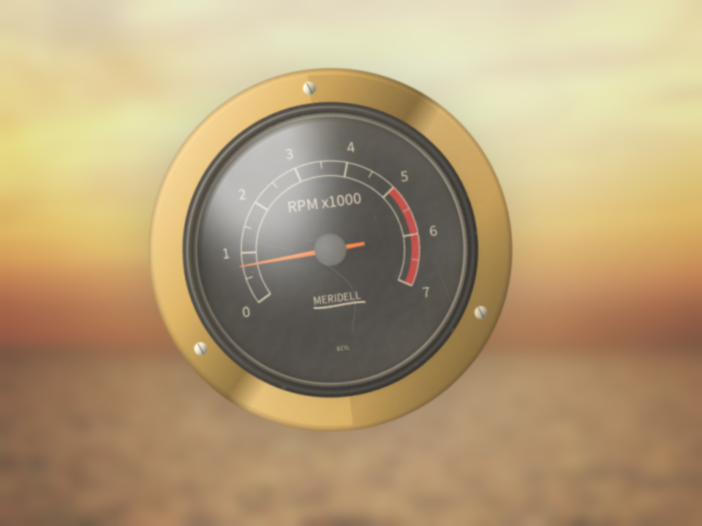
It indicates 750; rpm
